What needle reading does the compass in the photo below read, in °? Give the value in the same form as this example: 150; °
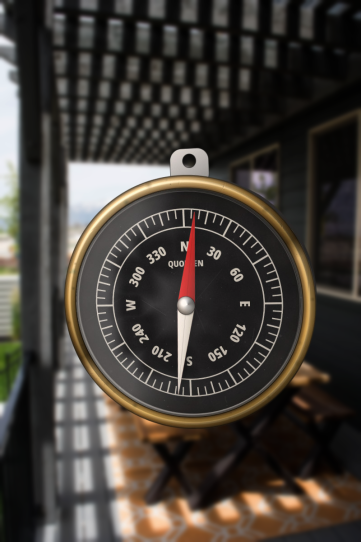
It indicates 7.5; °
